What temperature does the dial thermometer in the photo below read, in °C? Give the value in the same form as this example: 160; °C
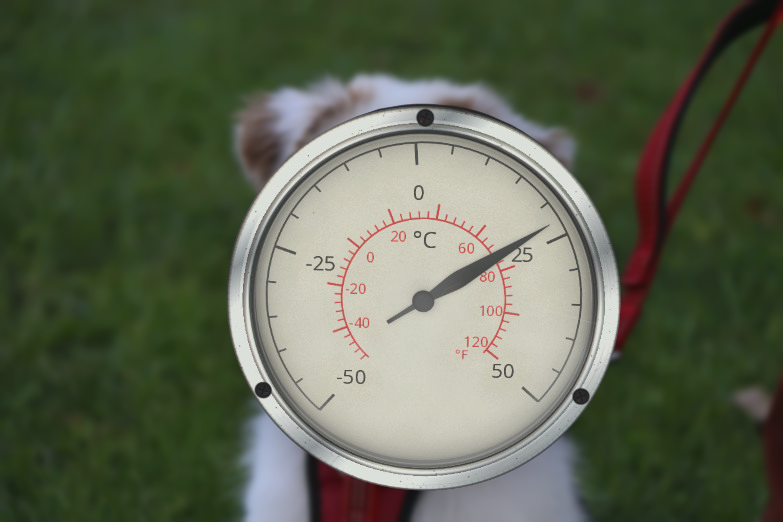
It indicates 22.5; °C
